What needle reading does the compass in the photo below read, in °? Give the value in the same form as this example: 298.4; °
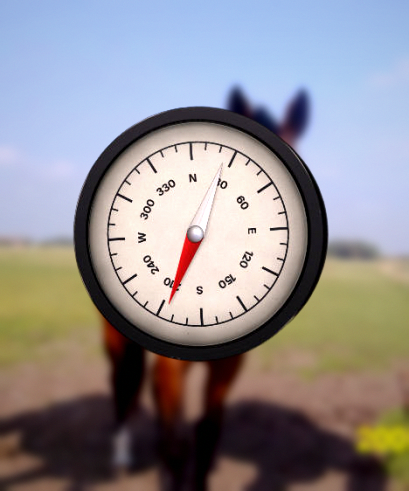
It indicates 205; °
